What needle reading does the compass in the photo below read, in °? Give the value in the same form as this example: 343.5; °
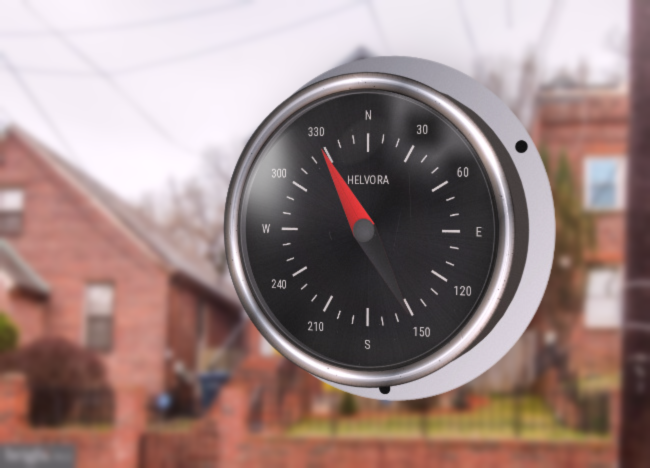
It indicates 330; °
